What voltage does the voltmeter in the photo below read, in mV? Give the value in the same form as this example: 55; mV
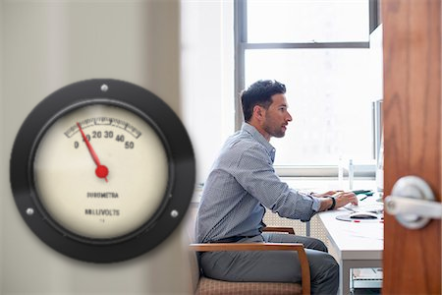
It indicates 10; mV
